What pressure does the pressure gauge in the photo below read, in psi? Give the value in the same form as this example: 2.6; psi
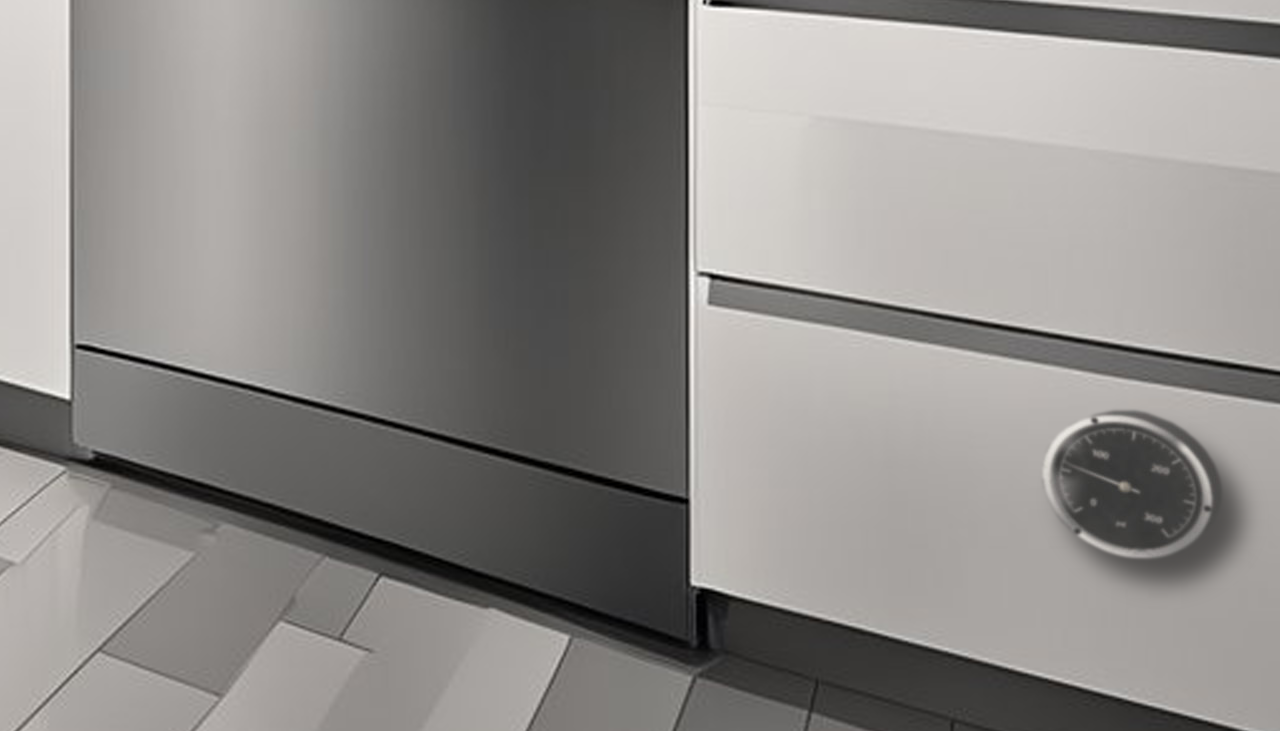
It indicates 60; psi
